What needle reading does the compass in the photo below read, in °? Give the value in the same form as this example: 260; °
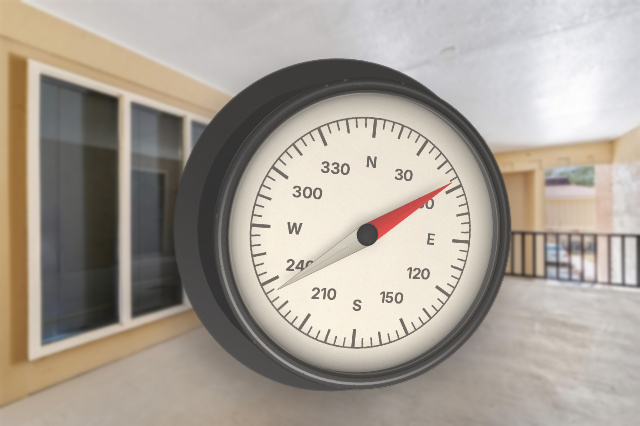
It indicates 55; °
